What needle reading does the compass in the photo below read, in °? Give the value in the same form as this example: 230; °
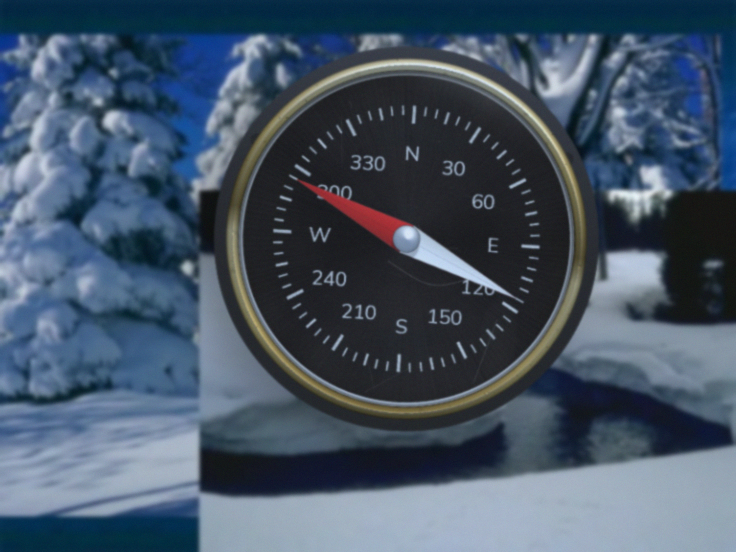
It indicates 295; °
